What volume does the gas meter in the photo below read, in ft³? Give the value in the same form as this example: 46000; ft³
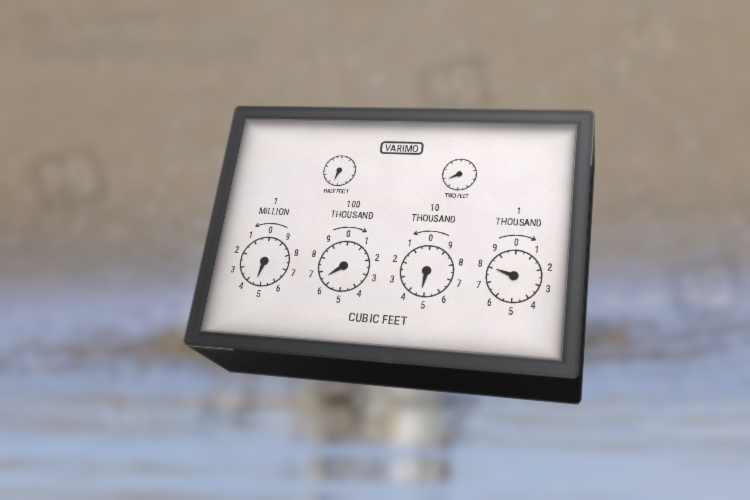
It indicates 464800; ft³
